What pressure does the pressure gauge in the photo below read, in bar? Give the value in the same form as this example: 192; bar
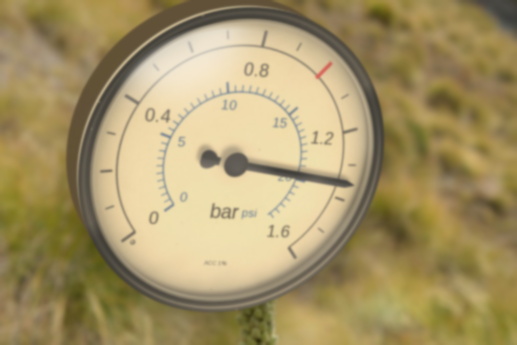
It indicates 1.35; bar
